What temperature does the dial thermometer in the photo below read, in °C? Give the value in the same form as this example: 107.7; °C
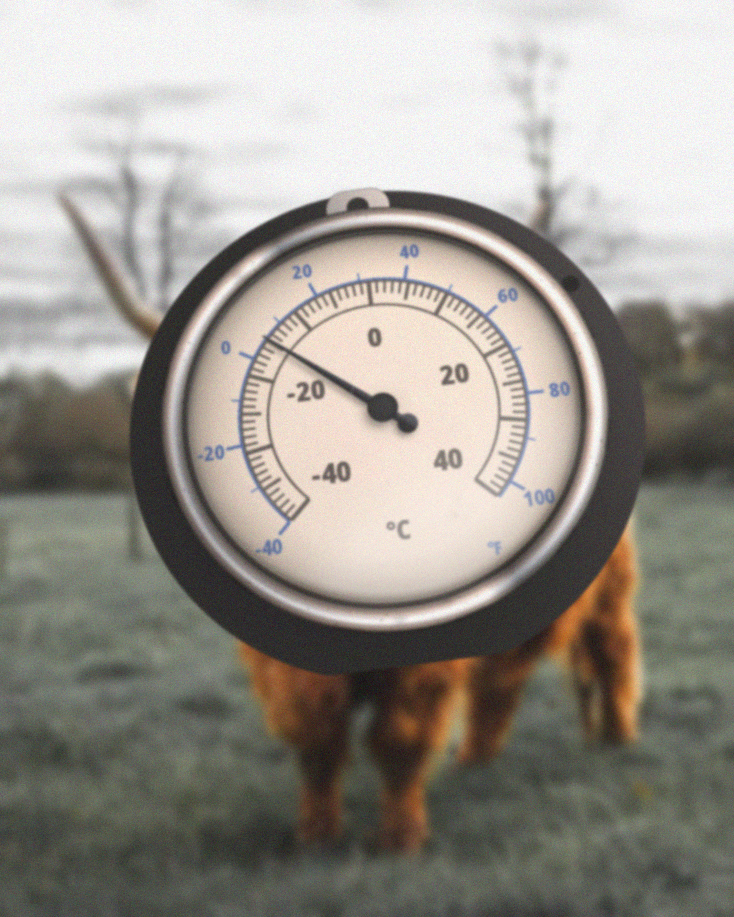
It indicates -15; °C
